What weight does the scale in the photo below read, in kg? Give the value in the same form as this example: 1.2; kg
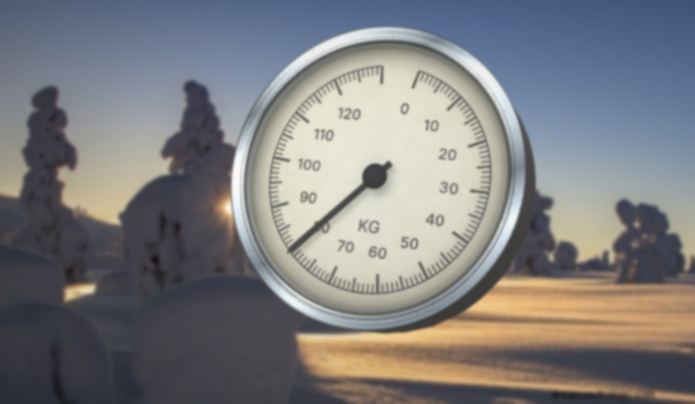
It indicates 80; kg
